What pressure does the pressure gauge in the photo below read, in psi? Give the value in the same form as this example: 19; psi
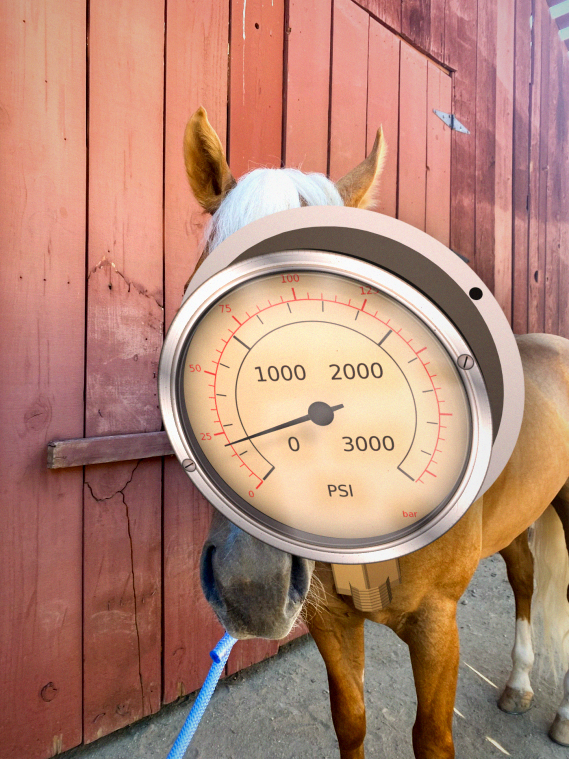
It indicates 300; psi
